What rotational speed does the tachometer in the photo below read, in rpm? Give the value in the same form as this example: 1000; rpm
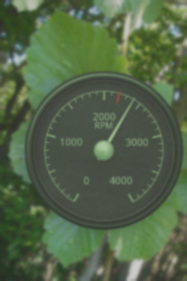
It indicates 2400; rpm
